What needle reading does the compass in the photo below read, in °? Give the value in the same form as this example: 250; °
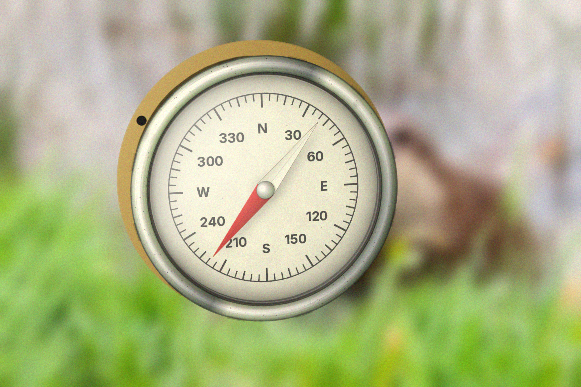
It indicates 220; °
